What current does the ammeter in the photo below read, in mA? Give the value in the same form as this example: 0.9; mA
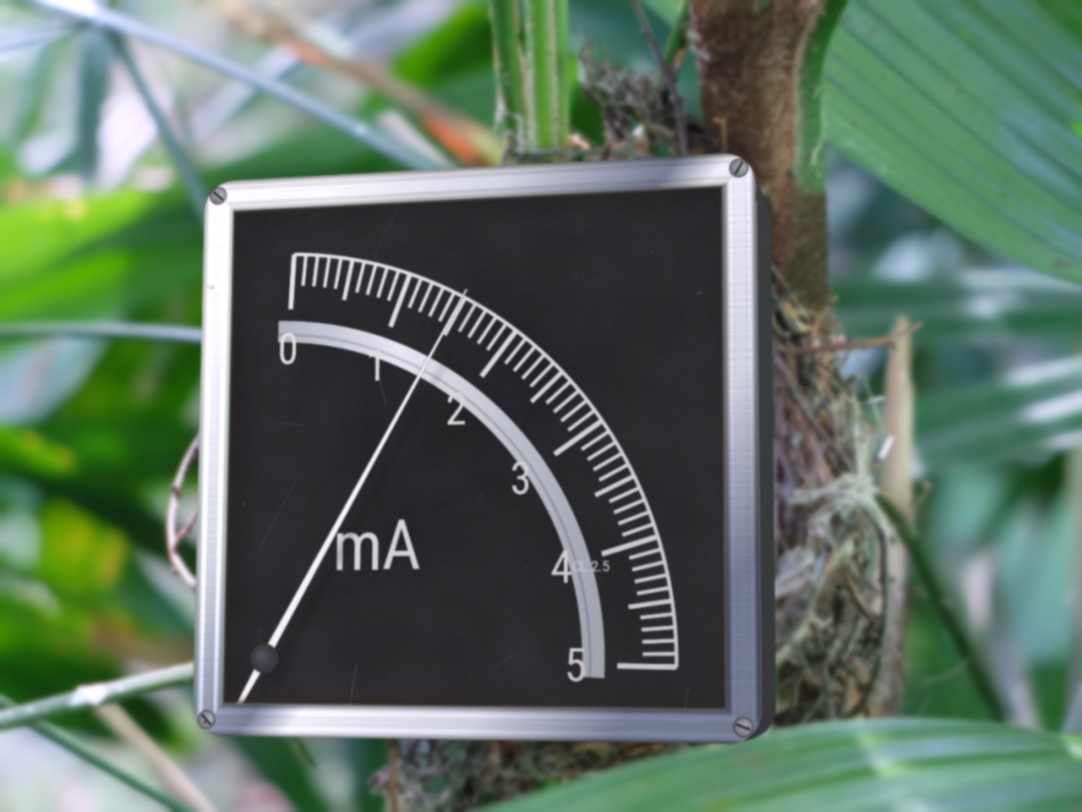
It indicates 1.5; mA
